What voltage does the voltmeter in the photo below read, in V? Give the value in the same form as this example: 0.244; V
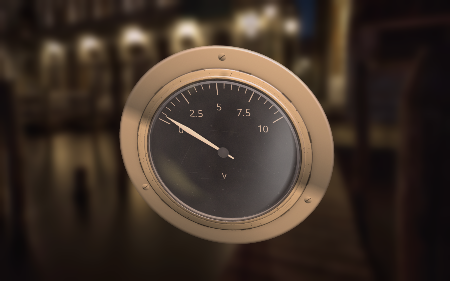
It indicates 0.5; V
